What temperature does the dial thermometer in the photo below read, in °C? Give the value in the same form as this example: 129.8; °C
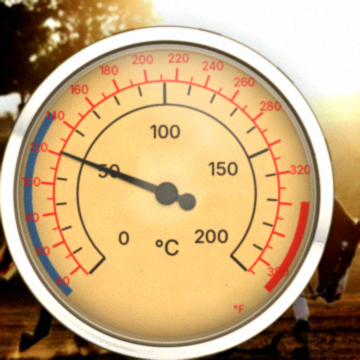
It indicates 50; °C
